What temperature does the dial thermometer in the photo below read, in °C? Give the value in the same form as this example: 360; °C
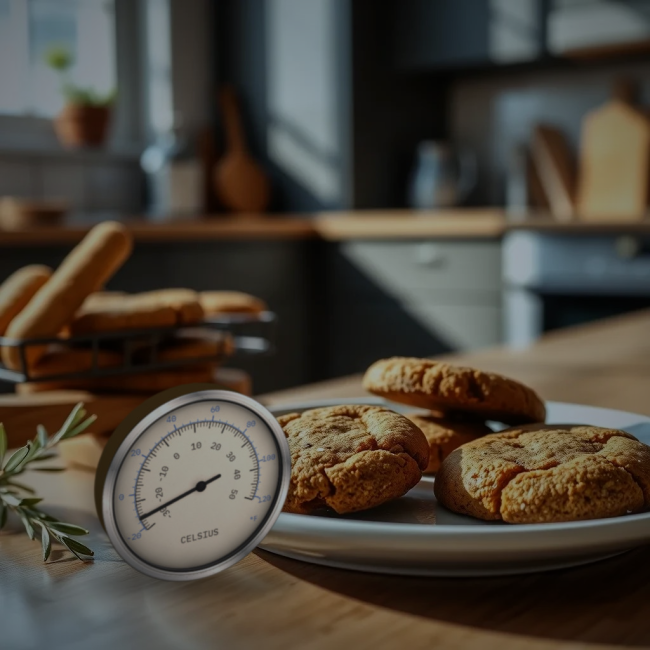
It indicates -25; °C
